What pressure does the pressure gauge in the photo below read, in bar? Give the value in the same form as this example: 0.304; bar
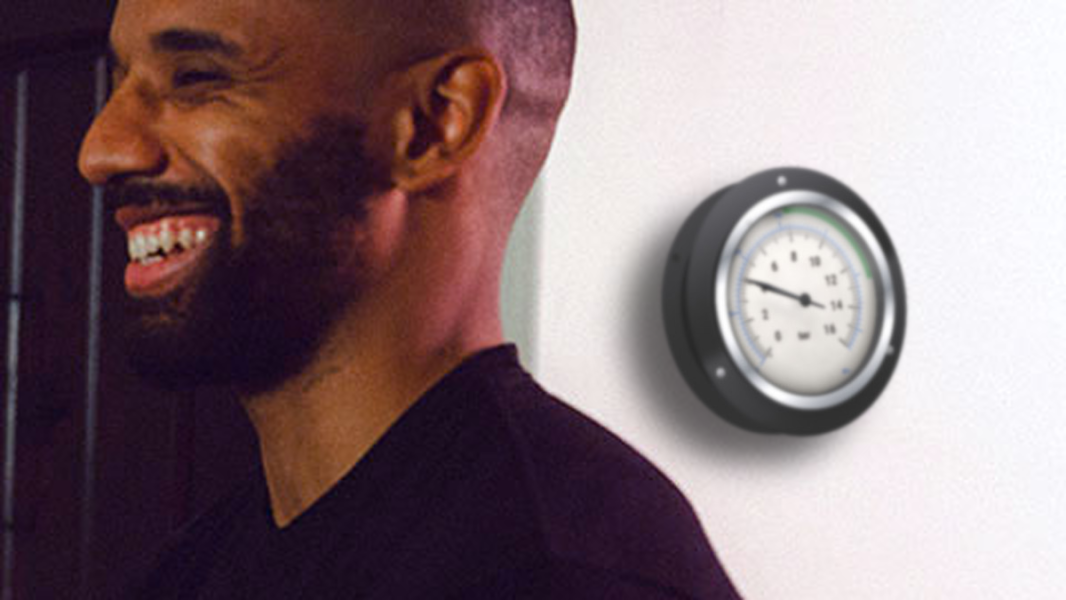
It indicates 4; bar
